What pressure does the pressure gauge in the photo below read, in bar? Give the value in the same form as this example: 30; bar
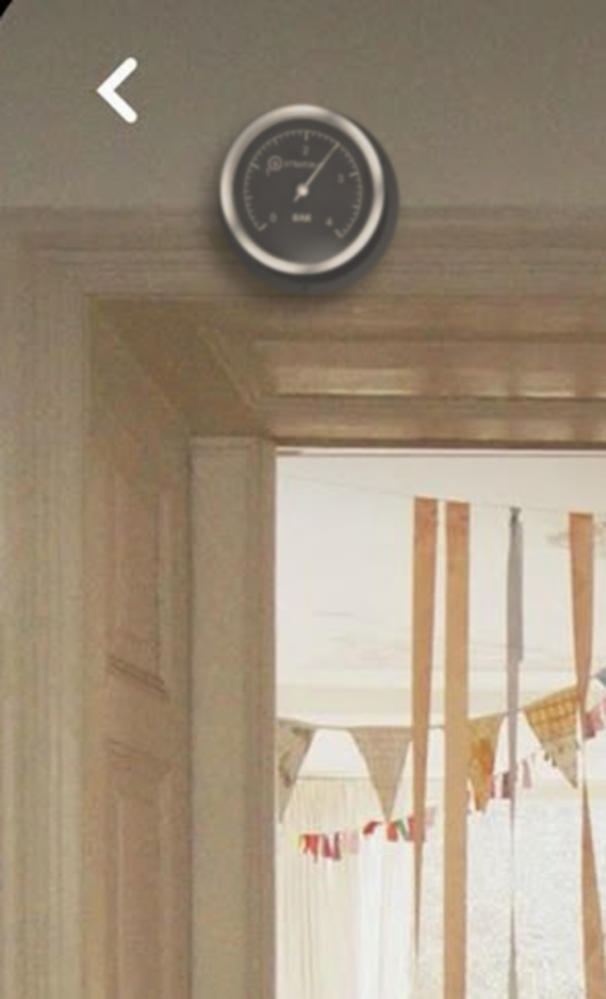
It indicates 2.5; bar
